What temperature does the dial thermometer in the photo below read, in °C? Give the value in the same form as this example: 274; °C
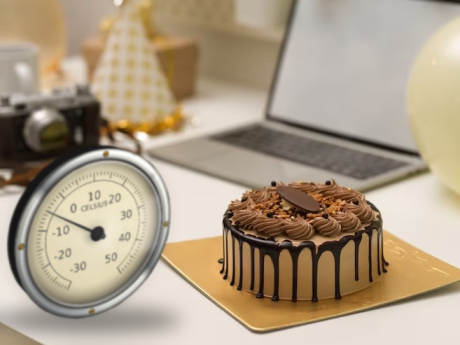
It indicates -5; °C
